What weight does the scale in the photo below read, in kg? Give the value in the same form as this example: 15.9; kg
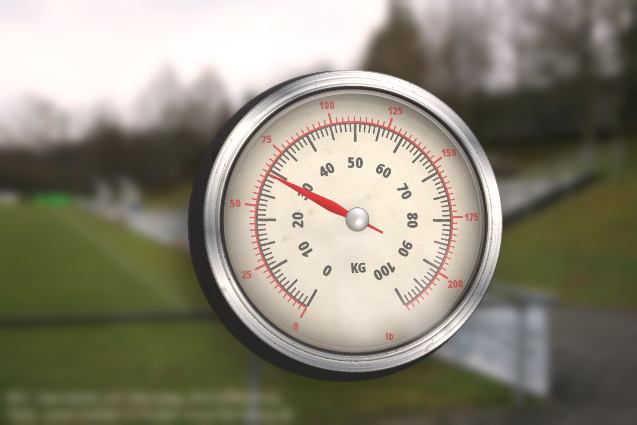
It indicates 29; kg
